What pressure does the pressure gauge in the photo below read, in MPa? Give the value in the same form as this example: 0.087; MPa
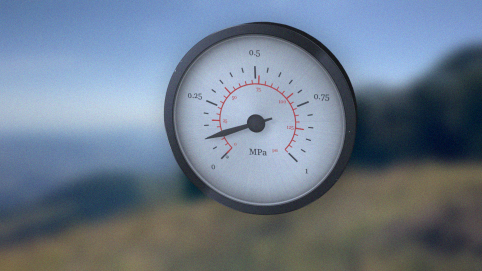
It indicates 0.1; MPa
